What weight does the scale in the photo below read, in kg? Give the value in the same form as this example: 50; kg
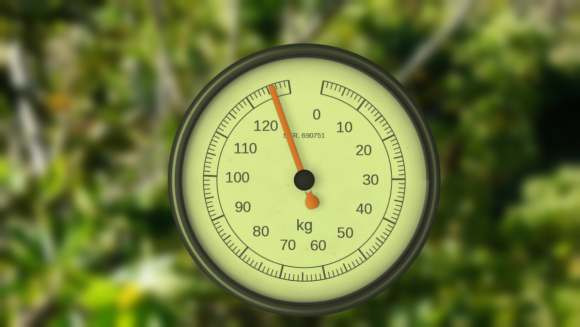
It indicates 126; kg
